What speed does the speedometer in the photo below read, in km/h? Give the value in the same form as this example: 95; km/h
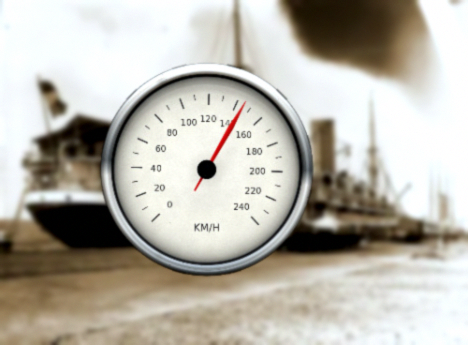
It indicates 145; km/h
